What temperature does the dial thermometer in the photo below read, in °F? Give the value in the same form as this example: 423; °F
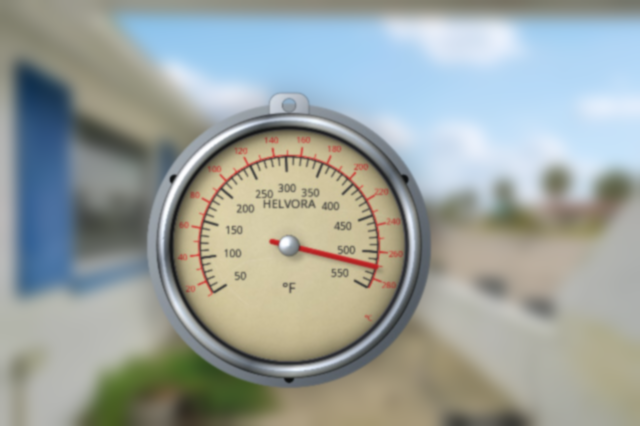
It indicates 520; °F
